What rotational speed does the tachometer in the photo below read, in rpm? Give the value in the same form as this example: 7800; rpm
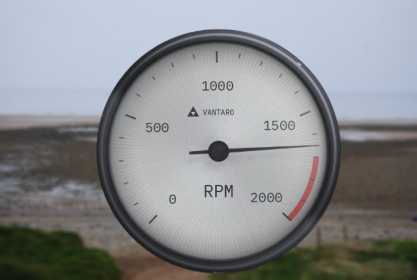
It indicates 1650; rpm
